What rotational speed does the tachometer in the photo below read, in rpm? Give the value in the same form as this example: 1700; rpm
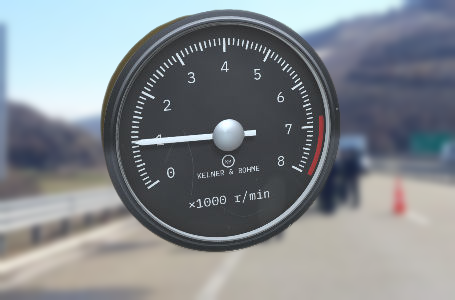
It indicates 1000; rpm
